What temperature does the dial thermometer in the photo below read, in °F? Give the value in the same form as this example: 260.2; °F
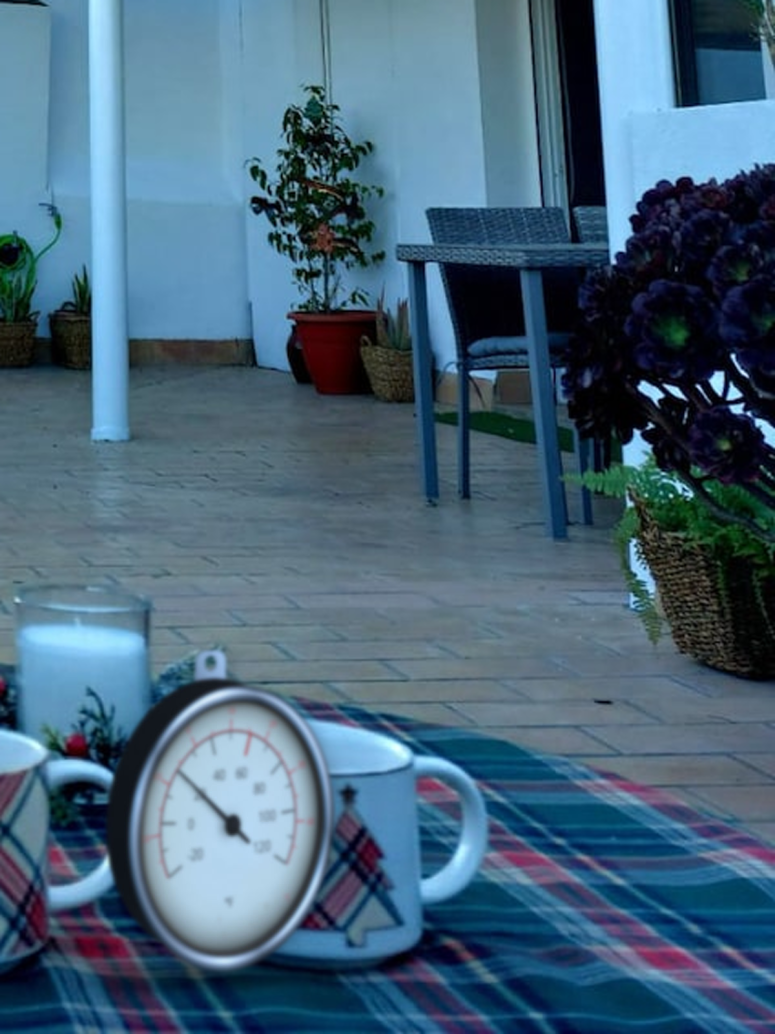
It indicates 20; °F
